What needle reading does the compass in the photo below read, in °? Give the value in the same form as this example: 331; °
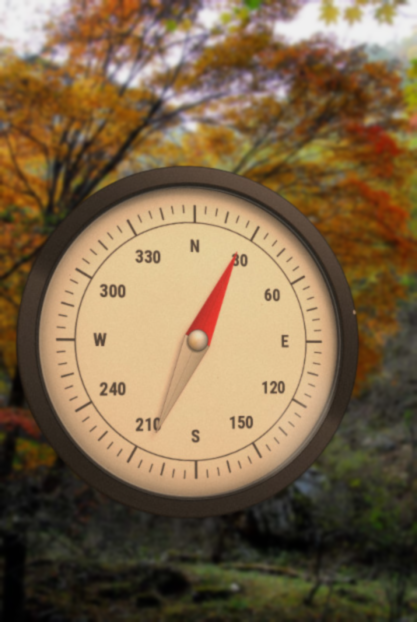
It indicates 25; °
